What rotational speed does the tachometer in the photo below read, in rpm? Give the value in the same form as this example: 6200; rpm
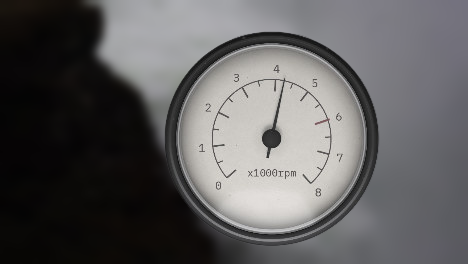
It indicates 4250; rpm
